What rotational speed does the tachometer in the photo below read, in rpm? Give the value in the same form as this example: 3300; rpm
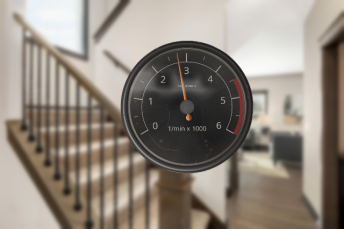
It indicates 2750; rpm
